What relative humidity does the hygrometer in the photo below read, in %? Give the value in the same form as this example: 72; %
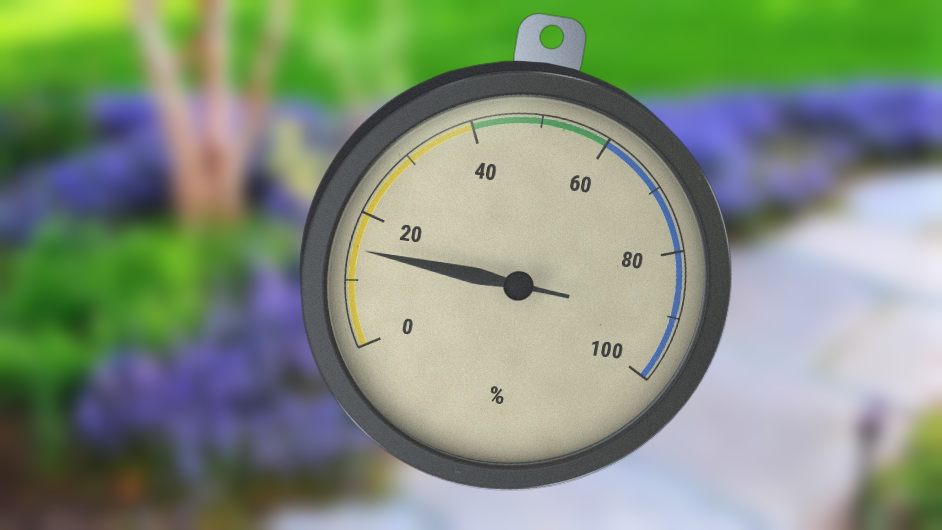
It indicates 15; %
